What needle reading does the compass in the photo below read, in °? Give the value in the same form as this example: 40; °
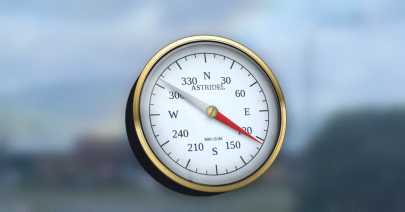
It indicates 125; °
